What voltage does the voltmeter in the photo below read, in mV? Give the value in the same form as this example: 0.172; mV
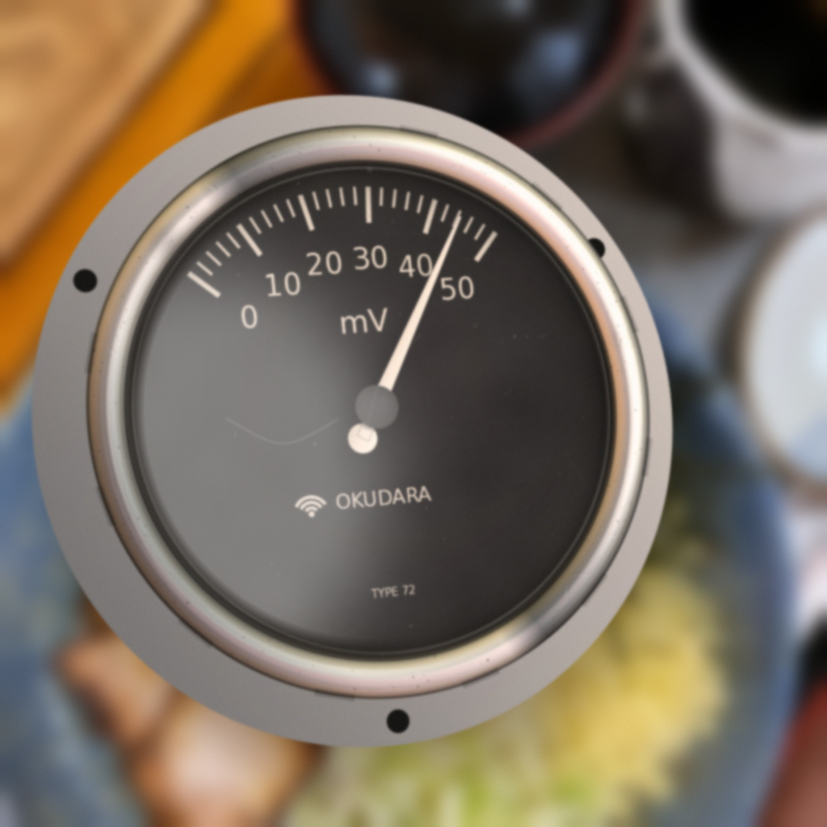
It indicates 44; mV
